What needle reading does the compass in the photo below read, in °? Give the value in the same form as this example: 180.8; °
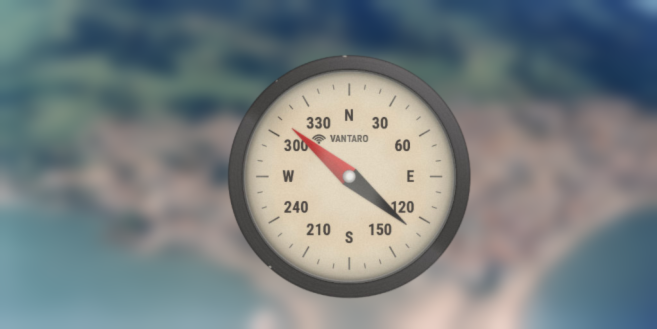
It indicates 310; °
